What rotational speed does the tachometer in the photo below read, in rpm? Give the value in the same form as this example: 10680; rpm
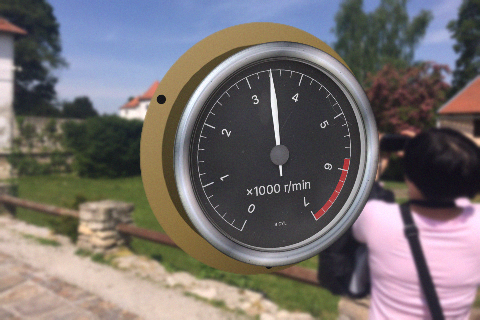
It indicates 3400; rpm
